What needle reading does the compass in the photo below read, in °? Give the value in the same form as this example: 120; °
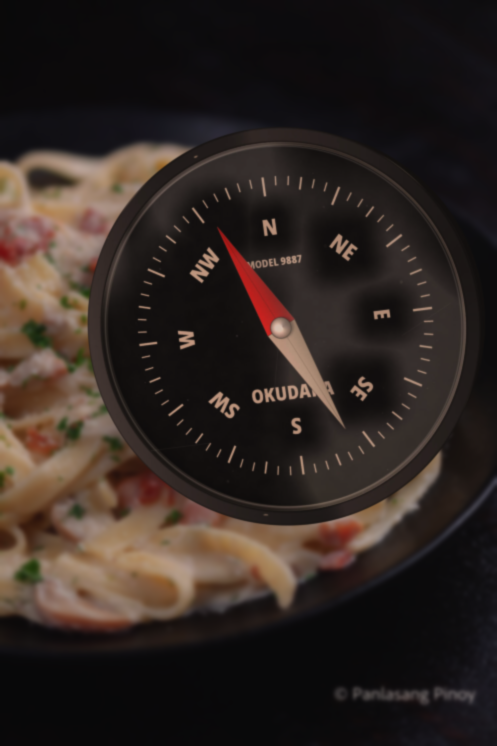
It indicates 335; °
